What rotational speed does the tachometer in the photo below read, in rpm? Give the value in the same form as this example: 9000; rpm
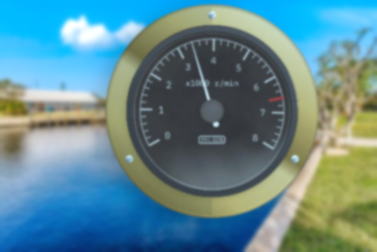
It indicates 3400; rpm
